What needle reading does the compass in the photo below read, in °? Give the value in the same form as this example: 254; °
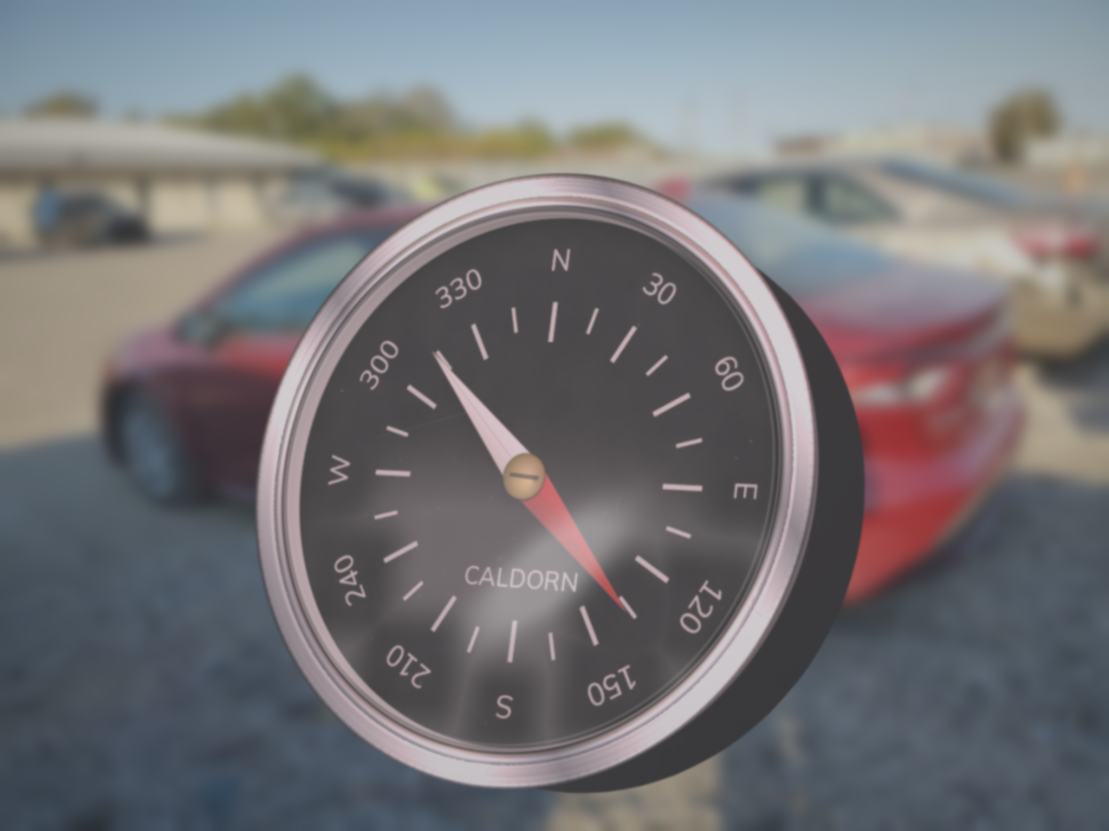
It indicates 135; °
